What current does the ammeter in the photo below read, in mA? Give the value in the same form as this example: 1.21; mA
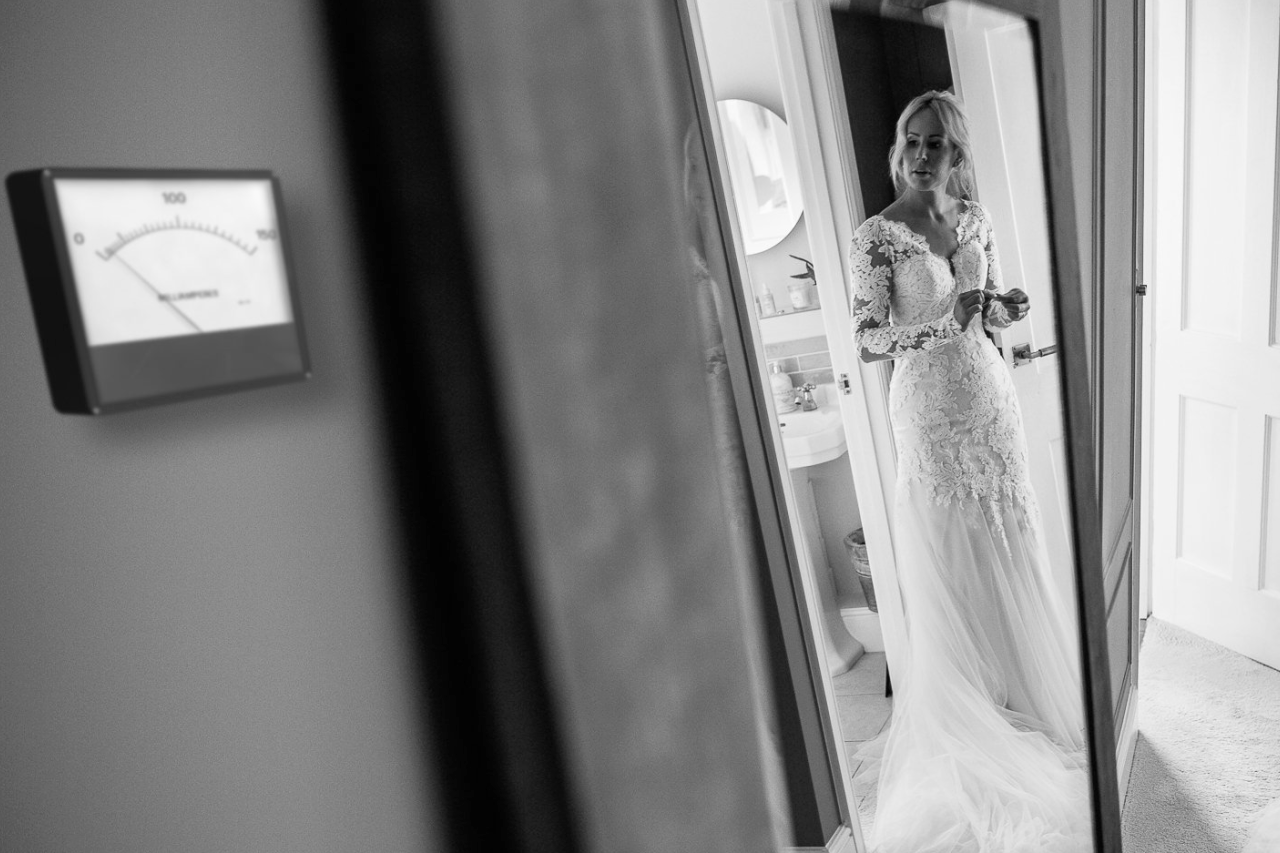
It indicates 25; mA
